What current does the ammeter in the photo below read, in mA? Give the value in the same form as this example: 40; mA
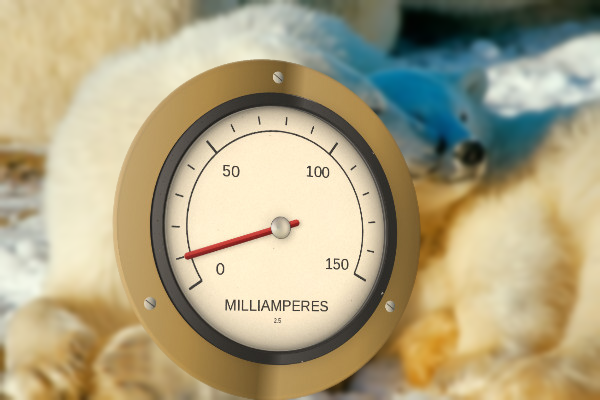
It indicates 10; mA
